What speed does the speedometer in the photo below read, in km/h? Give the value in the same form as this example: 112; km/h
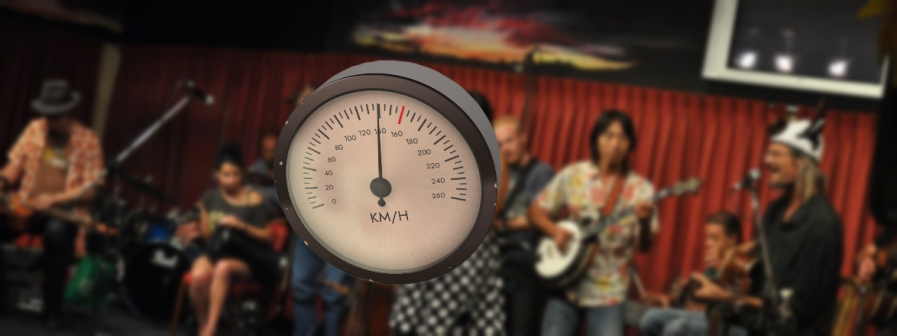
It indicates 140; km/h
